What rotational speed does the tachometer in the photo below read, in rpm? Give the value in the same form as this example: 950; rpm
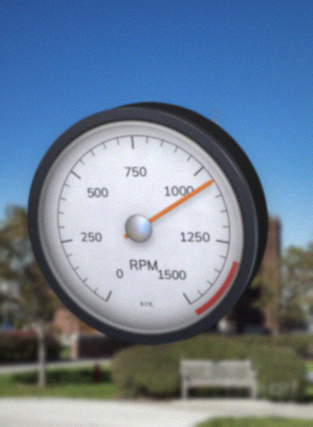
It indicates 1050; rpm
